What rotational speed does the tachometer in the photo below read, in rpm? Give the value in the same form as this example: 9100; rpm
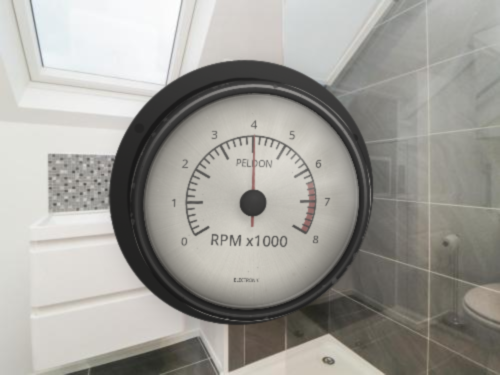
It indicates 4000; rpm
